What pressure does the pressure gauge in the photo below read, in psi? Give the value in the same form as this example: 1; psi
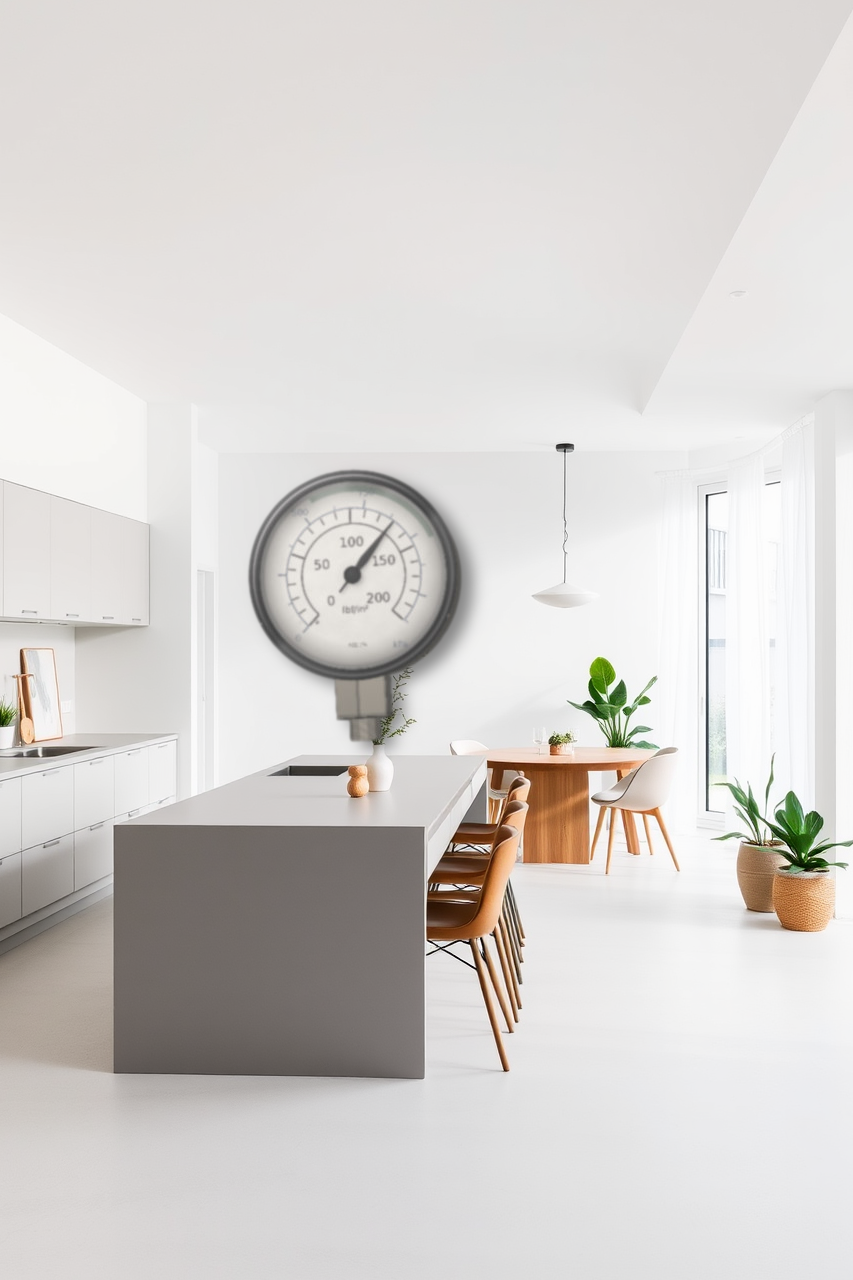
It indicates 130; psi
